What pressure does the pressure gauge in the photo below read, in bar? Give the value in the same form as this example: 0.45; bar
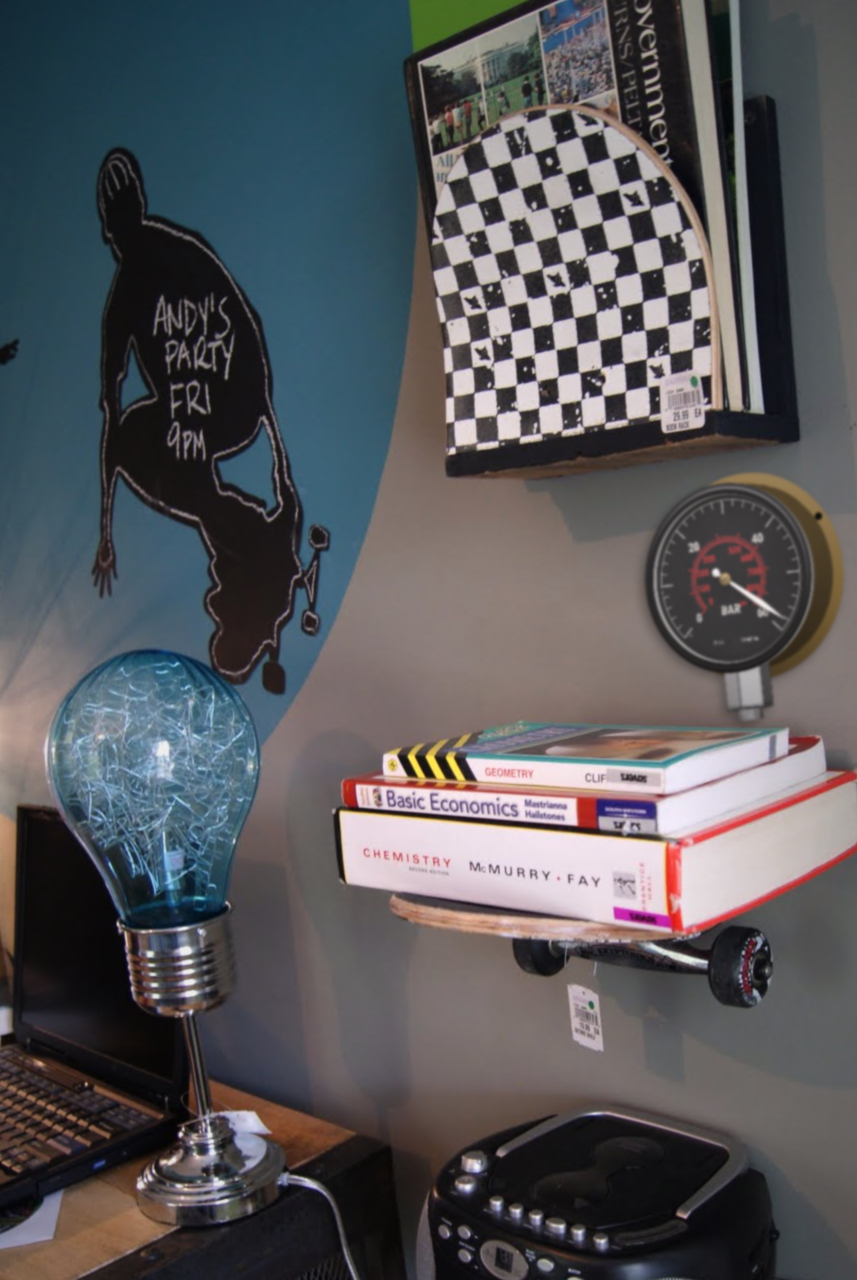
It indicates 58; bar
